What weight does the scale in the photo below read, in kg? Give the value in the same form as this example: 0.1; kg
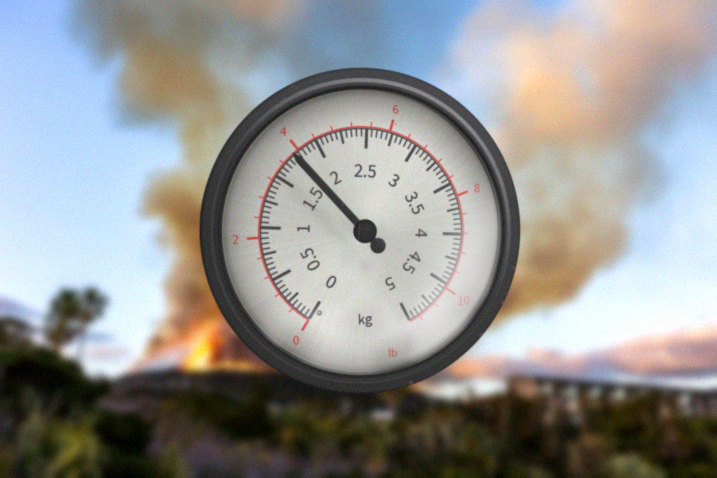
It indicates 1.75; kg
